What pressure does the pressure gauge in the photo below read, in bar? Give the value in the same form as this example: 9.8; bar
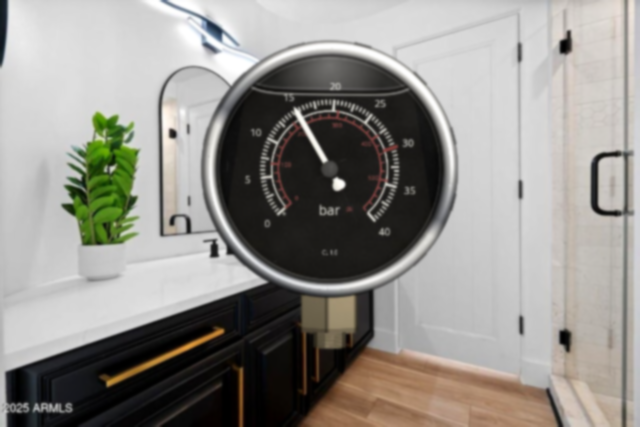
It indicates 15; bar
